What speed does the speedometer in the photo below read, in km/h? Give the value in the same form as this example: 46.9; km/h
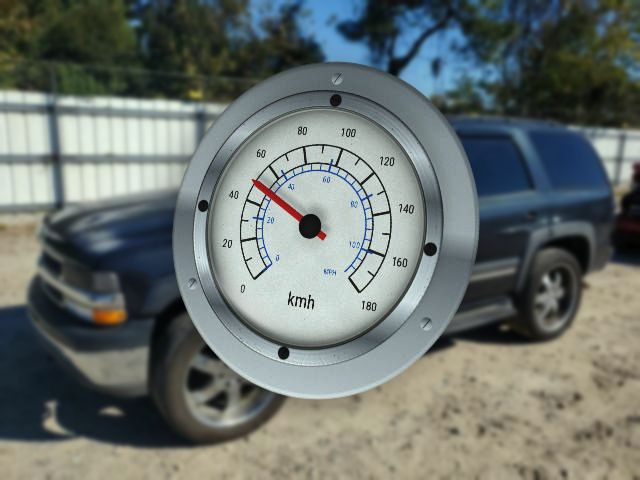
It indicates 50; km/h
